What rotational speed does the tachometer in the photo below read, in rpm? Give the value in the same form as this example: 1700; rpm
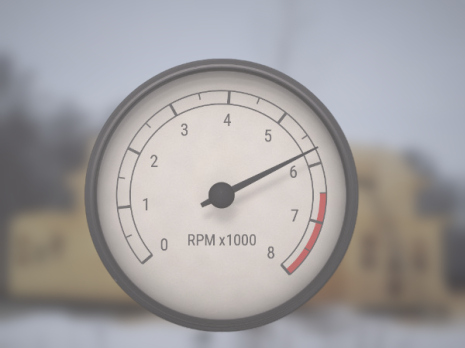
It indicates 5750; rpm
